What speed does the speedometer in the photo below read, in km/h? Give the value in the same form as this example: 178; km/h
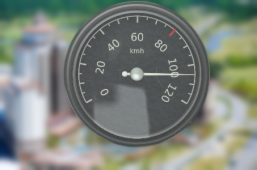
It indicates 105; km/h
